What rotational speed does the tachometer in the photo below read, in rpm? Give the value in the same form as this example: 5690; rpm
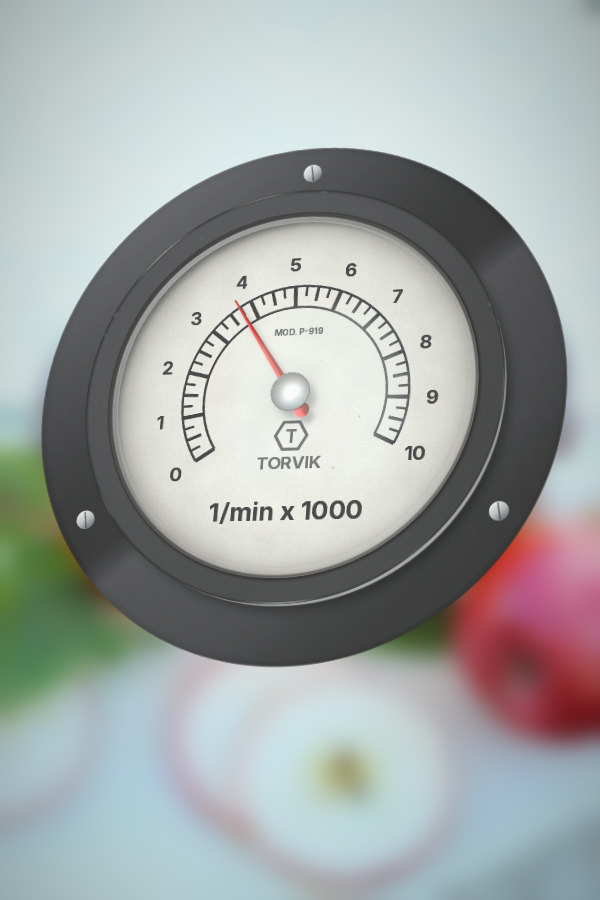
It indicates 3750; rpm
